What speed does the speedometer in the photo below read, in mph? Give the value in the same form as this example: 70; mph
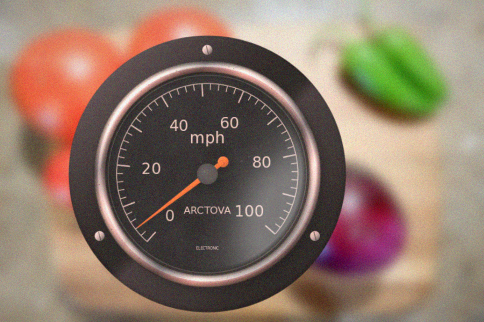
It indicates 4; mph
